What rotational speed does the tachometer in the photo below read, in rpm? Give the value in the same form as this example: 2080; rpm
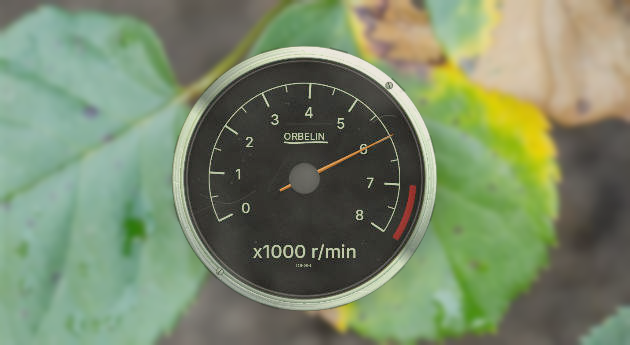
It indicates 6000; rpm
